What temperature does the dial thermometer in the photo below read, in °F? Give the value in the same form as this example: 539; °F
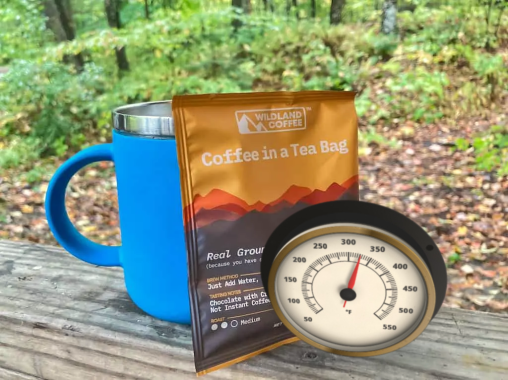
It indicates 325; °F
